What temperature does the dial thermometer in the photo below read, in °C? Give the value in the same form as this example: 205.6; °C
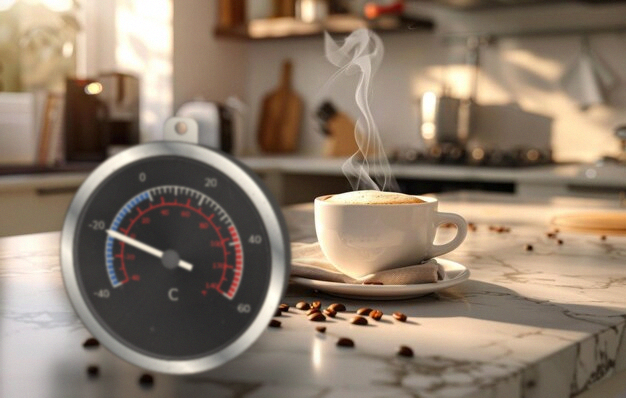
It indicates -20; °C
